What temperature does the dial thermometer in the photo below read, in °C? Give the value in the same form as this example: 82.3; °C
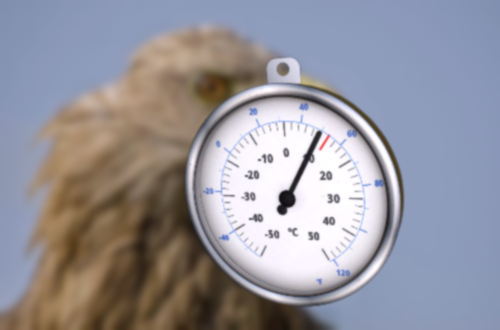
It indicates 10; °C
